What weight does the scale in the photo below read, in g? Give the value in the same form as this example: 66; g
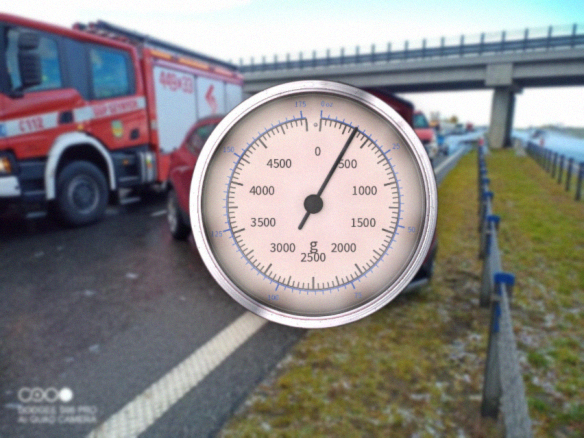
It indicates 350; g
